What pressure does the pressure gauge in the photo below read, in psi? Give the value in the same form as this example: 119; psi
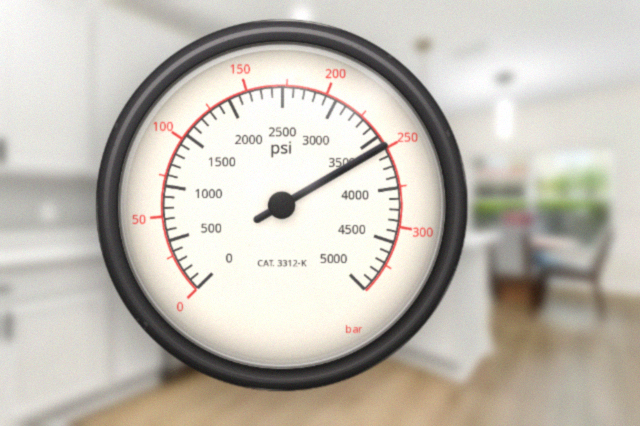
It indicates 3600; psi
